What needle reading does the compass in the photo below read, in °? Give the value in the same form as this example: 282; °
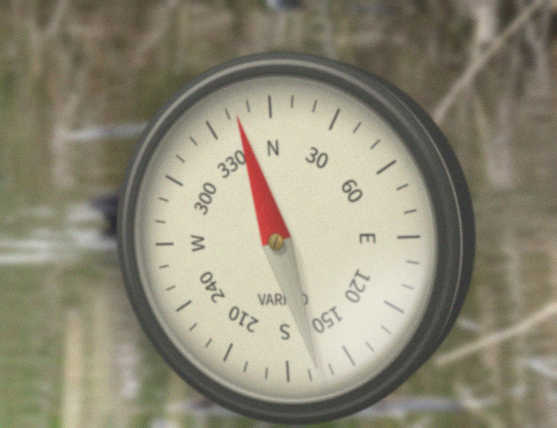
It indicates 345; °
